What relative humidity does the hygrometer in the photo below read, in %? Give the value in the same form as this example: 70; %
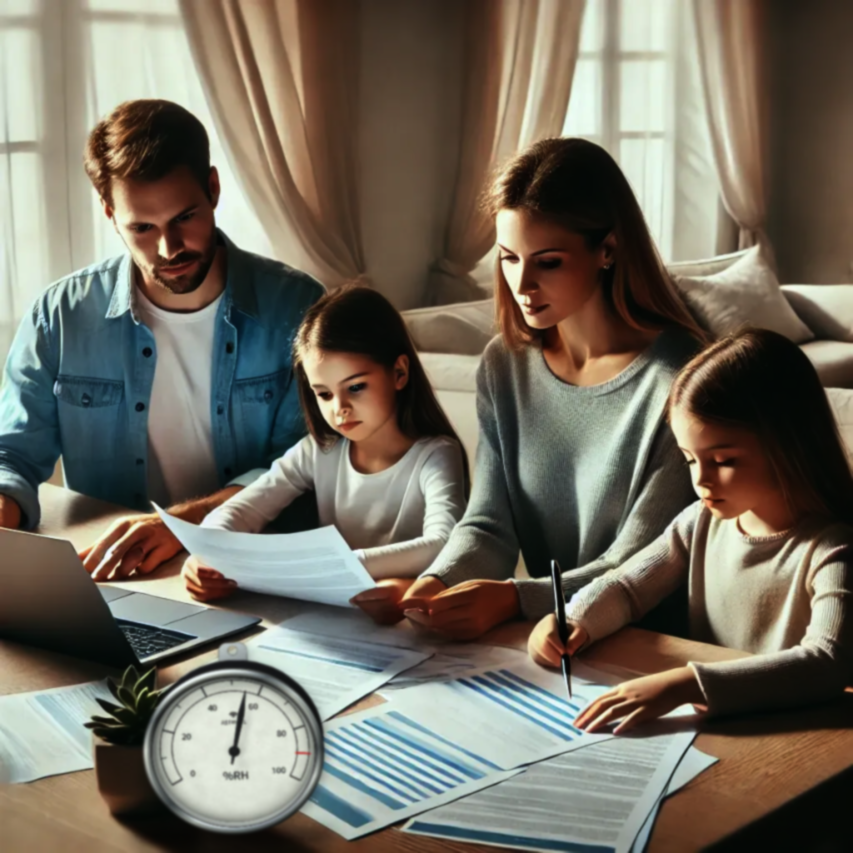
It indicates 55; %
